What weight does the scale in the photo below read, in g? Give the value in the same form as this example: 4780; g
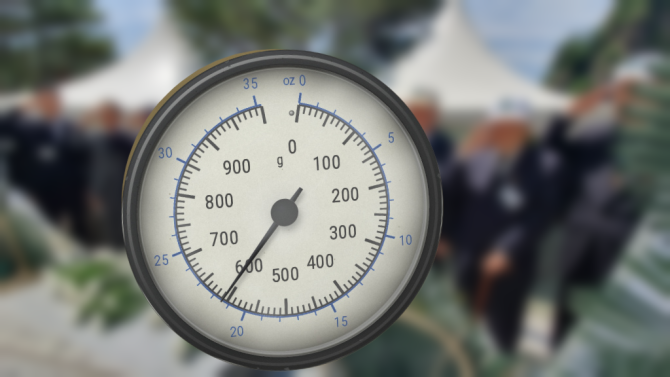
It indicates 610; g
